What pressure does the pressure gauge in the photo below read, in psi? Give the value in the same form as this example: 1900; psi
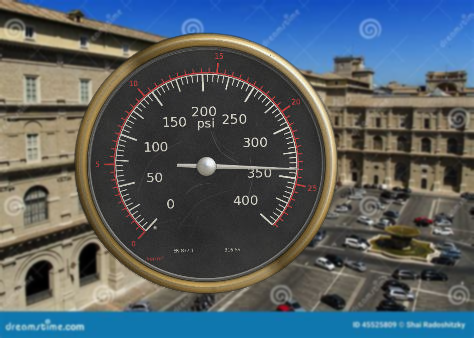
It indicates 340; psi
